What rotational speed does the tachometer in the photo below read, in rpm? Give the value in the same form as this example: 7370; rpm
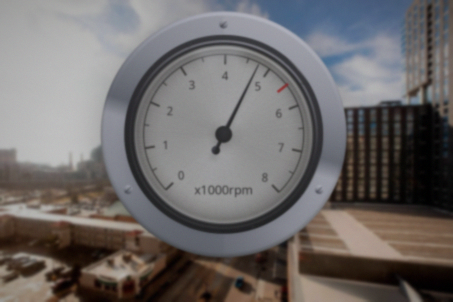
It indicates 4750; rpm
